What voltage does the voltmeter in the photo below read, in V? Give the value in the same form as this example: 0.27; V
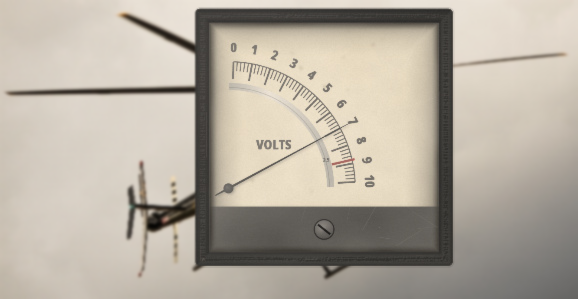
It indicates 7; V
